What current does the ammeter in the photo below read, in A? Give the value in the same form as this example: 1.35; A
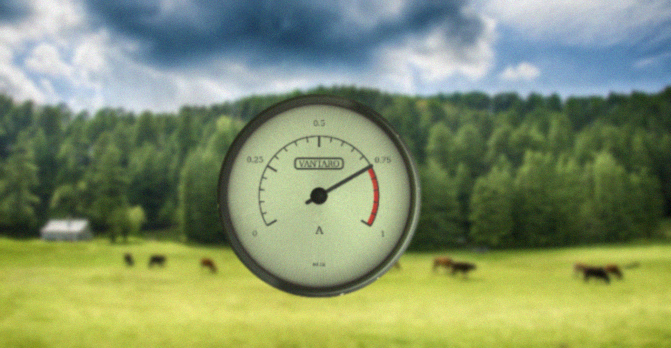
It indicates 0.75; A
